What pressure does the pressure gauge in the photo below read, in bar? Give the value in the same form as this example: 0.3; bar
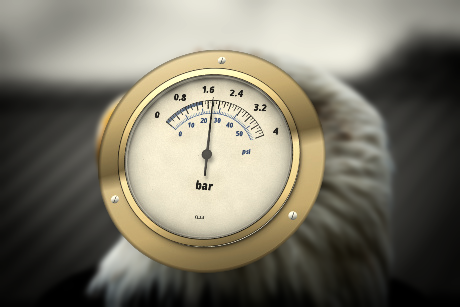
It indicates 1.8; bar
